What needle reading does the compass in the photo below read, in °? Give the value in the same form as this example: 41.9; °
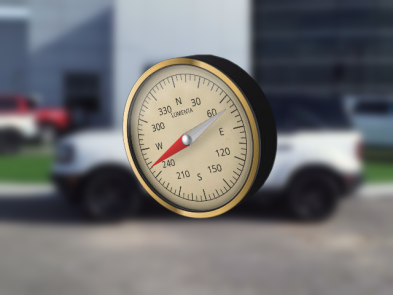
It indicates 250; °
